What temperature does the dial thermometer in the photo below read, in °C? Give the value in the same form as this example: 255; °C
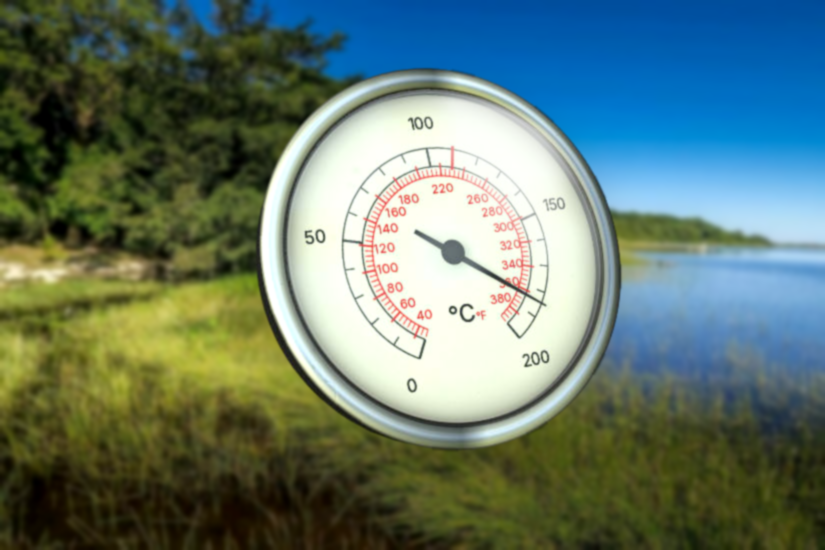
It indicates 185; °C
